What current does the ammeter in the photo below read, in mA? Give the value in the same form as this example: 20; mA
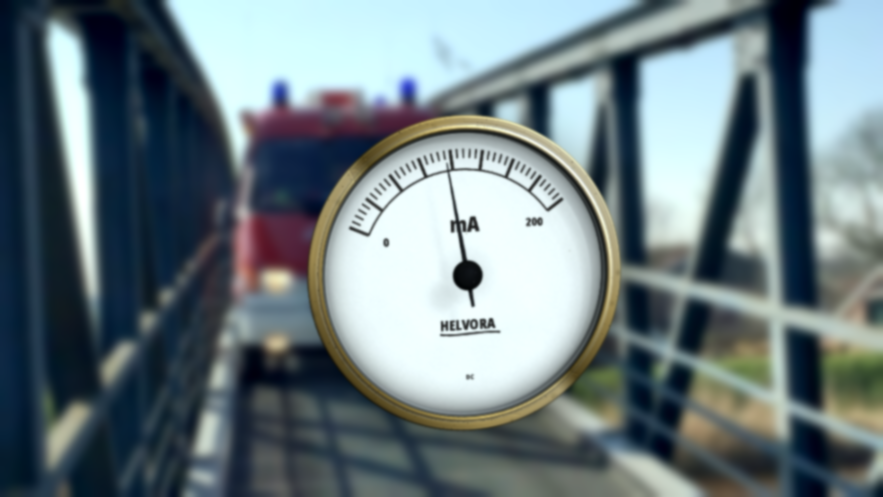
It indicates 95; mA
